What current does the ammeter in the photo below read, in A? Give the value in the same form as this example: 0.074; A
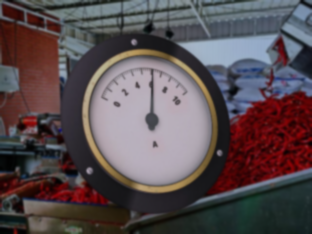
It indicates 6; A
